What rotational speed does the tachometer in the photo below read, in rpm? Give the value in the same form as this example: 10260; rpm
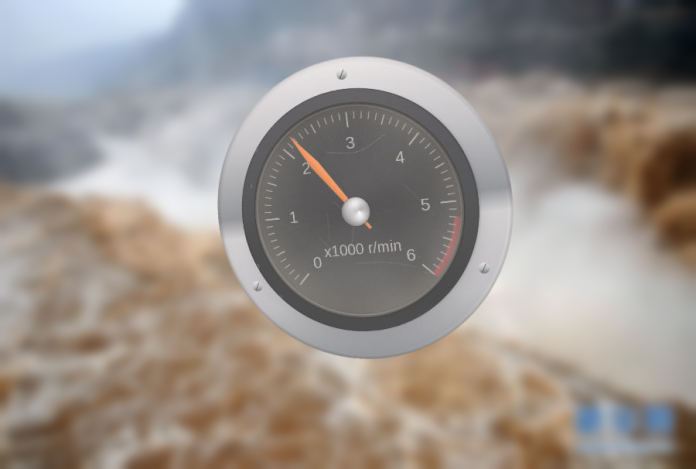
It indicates 2200; rpm
